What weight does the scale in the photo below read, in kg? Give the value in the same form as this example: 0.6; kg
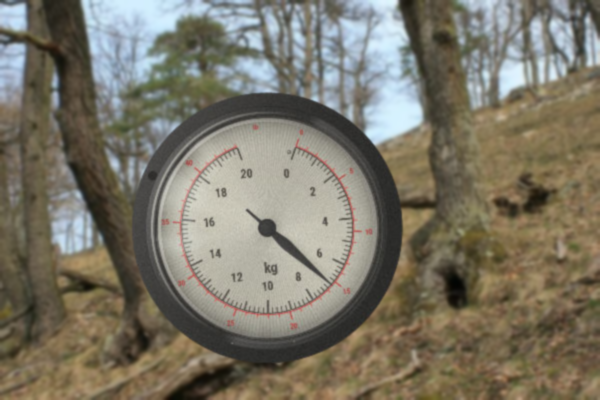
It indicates 7; kg
